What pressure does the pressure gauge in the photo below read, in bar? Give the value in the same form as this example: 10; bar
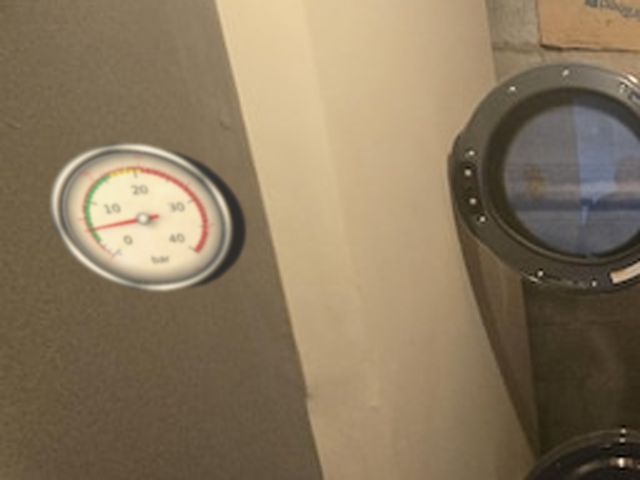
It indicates 5; bar
